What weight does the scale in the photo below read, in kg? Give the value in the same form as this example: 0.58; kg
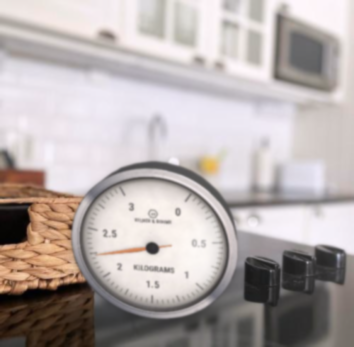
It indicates 2.25; kg
